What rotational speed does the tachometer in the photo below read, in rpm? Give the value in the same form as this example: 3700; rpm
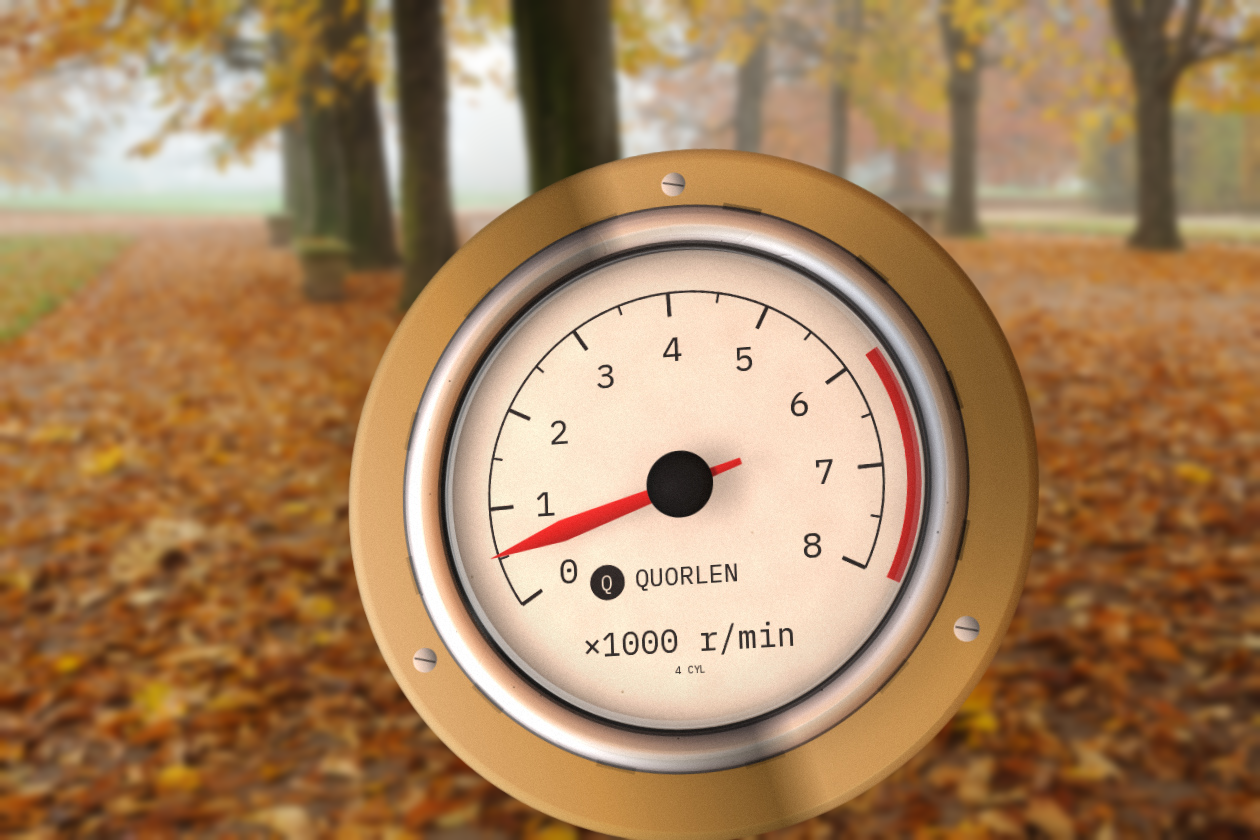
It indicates 500; rpm
